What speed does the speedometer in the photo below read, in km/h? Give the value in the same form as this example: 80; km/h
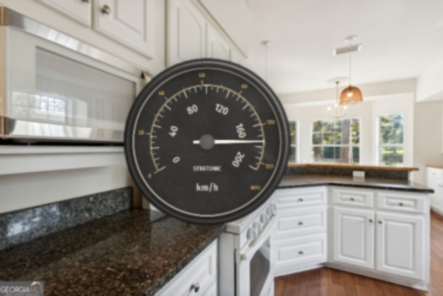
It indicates 175; km/h
